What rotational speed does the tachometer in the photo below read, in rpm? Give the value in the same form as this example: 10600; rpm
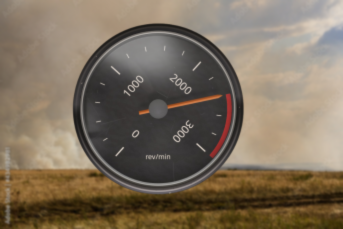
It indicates 2400; rpm
